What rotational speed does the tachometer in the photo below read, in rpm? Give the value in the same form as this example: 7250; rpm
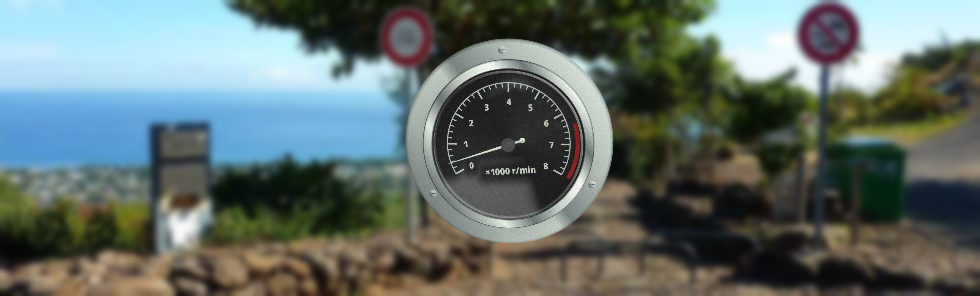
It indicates 400; rpm
